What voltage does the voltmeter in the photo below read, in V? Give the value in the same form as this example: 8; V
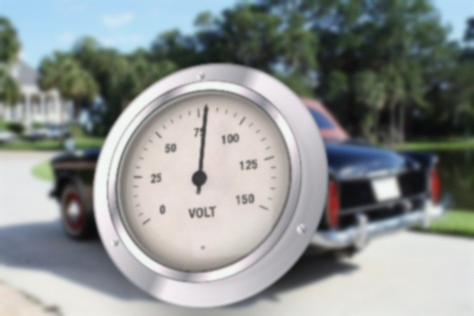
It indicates 80; V
